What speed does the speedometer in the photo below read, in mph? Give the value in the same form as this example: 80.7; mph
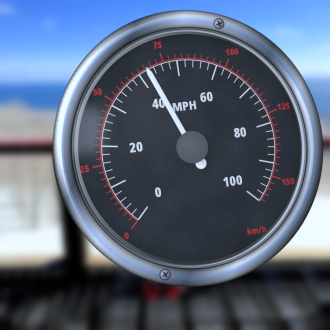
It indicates 42; mph
